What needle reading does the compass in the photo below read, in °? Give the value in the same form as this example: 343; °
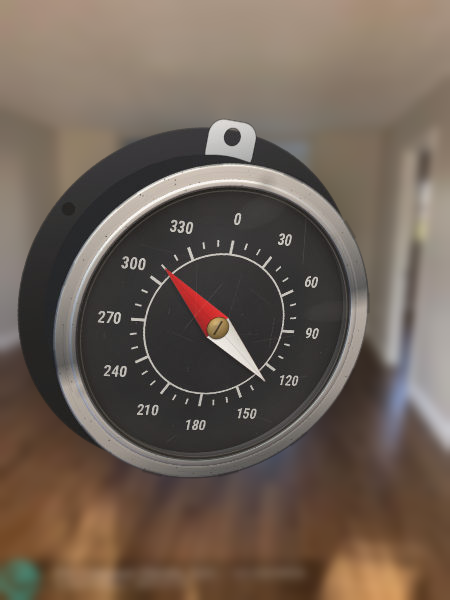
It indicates 310; °
